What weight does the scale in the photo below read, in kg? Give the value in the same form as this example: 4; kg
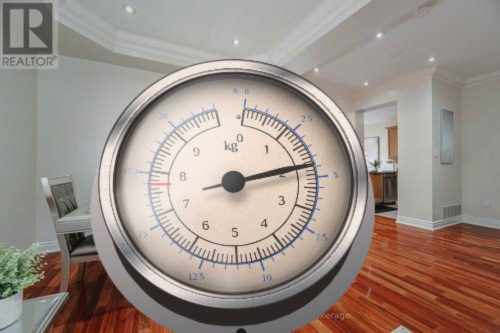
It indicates 2; kg
